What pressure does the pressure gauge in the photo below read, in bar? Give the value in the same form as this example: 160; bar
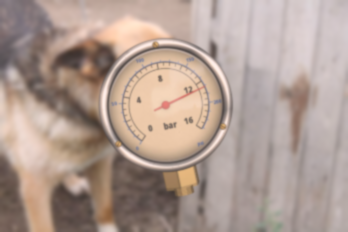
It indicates 12.5; bar
